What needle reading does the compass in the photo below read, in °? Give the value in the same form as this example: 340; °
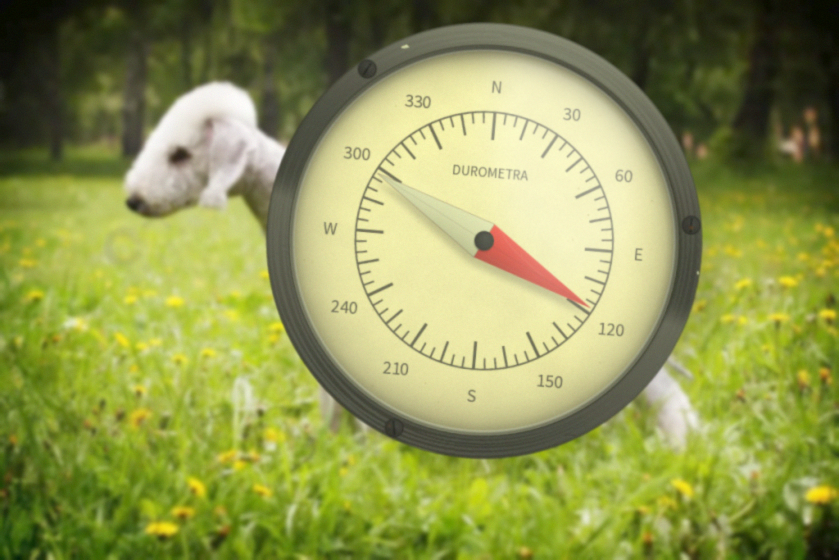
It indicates 117.5; °
